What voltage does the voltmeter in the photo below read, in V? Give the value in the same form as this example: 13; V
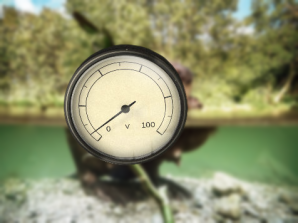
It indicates 5; V
